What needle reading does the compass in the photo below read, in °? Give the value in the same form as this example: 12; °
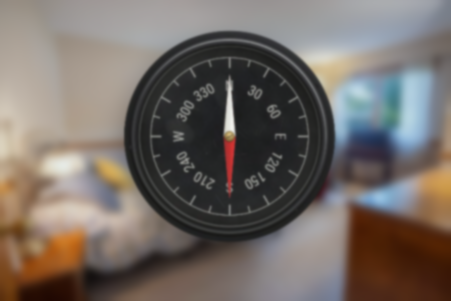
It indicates 180; °
